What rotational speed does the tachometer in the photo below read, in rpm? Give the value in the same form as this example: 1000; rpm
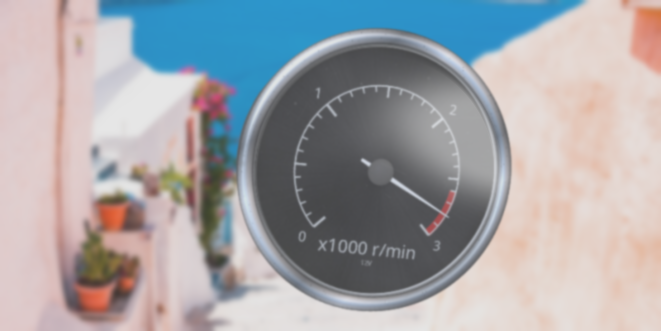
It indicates 2800; rpm
